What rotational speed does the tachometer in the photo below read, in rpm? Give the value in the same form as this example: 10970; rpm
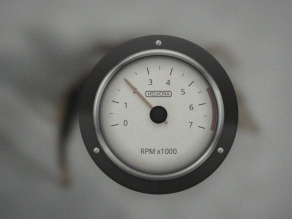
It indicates 2000; rpm
